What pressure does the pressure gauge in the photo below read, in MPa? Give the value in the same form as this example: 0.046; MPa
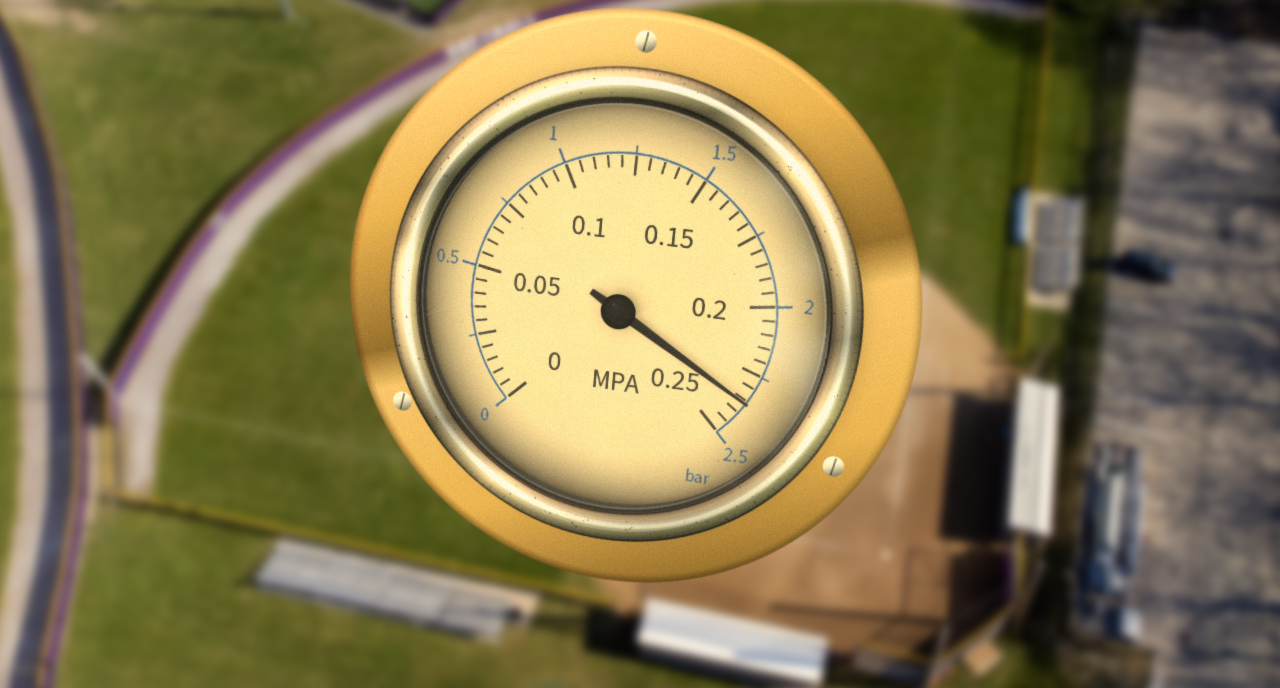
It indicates 0.235; MPa
